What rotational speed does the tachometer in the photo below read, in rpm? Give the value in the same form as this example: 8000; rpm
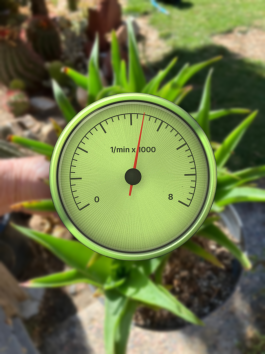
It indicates 4400; rpm
